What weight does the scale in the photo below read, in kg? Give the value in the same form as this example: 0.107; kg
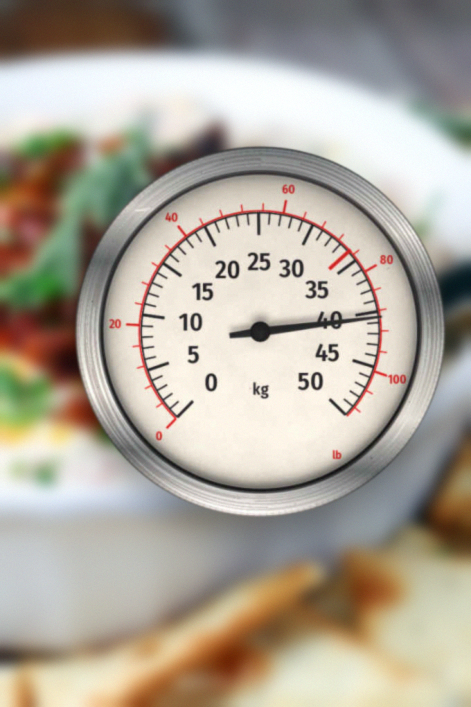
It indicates 40.5; kg
